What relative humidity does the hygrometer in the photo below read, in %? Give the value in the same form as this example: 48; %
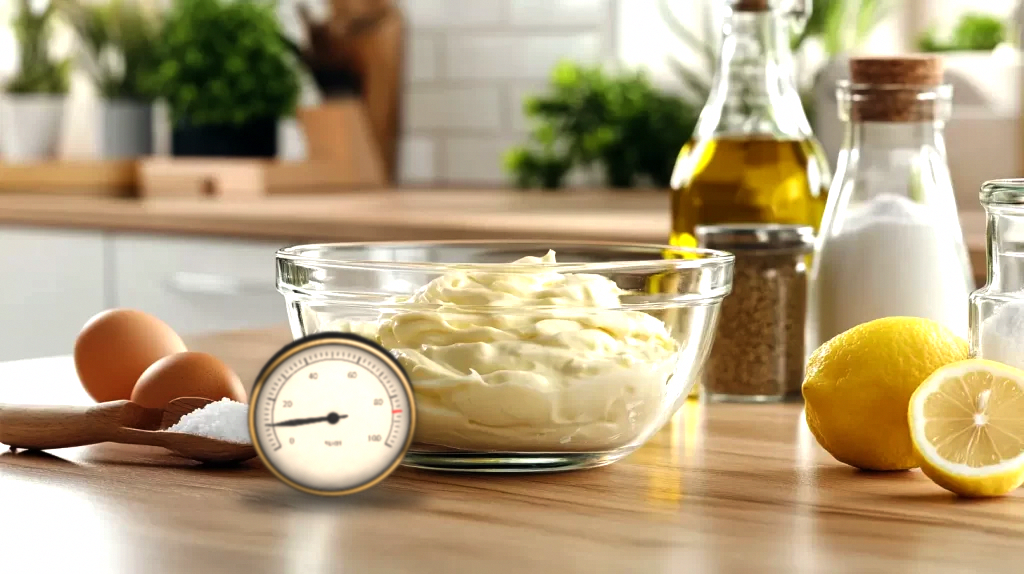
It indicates 10; %
